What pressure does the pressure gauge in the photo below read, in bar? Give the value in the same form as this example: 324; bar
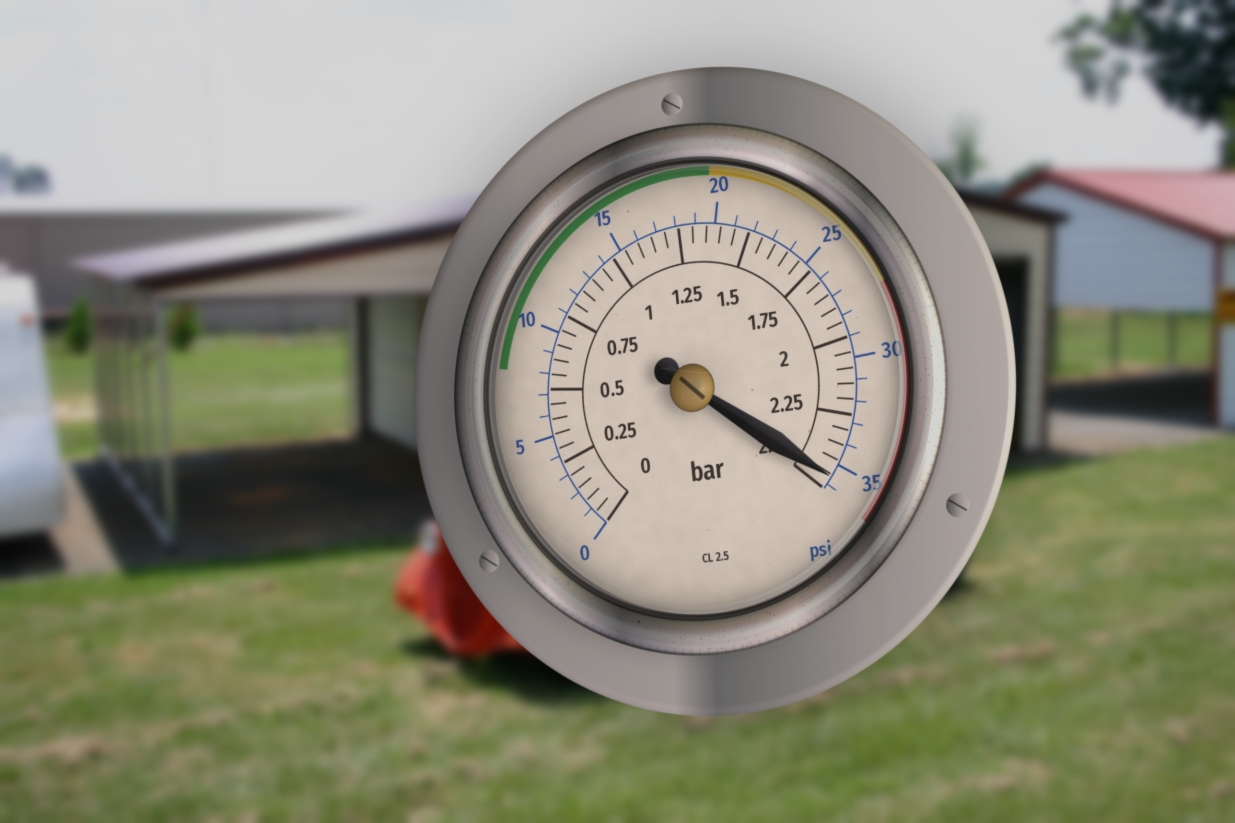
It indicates 2.45; bar
